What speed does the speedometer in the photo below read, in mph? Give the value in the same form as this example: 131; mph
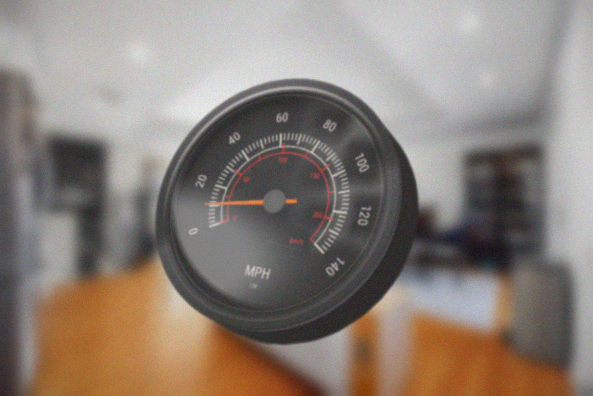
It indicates 10; mph
